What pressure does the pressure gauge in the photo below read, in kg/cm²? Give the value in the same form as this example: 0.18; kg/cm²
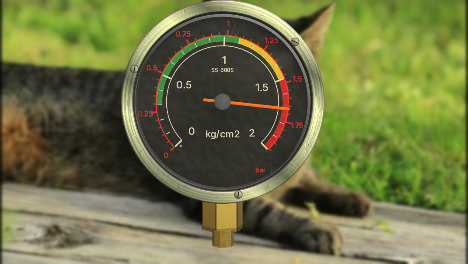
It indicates 1.7; kg/cm²
